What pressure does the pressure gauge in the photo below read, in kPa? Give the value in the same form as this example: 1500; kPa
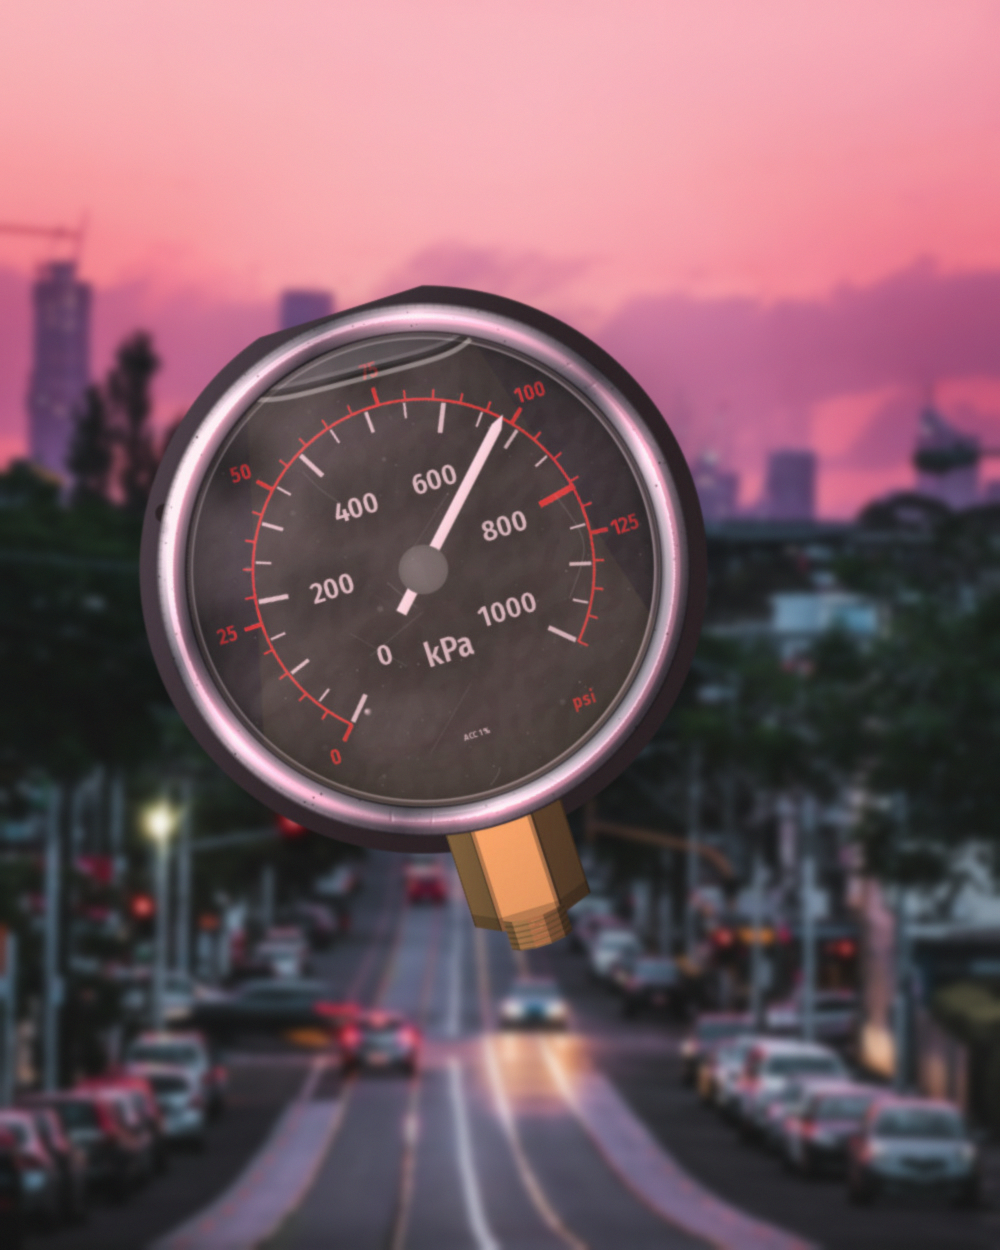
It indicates 675; kPa
